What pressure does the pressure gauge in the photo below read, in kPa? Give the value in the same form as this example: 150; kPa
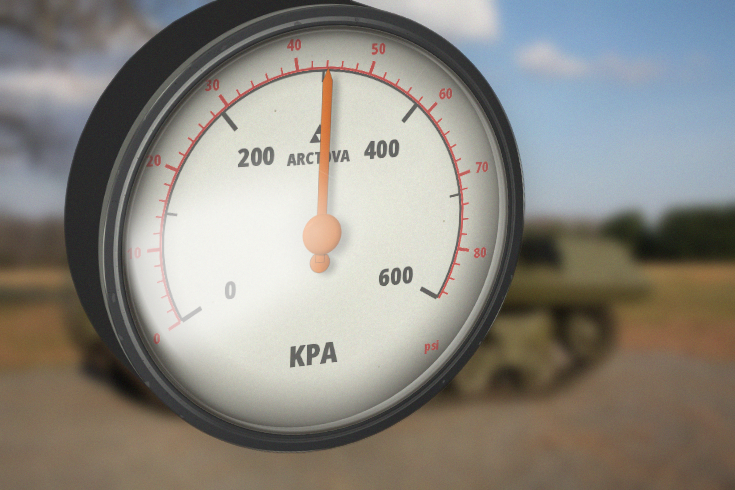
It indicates 300; kPa
